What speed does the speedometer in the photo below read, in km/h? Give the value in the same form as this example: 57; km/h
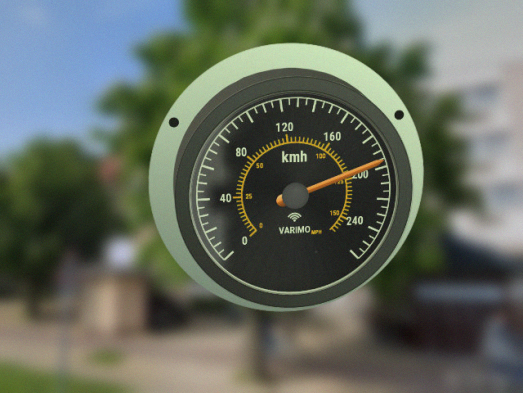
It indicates 195; km/h
